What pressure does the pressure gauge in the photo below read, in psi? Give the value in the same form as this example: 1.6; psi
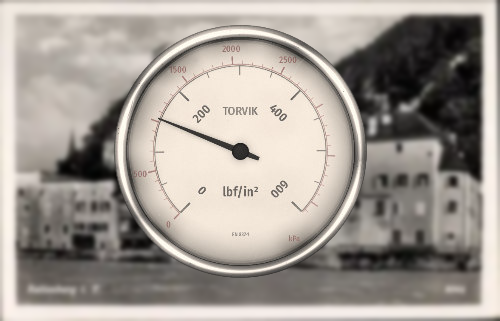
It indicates 150; psi
